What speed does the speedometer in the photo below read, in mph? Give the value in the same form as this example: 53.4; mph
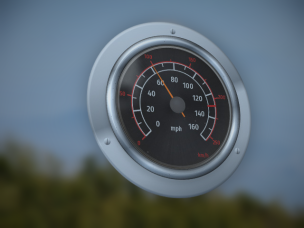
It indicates 60; mph
